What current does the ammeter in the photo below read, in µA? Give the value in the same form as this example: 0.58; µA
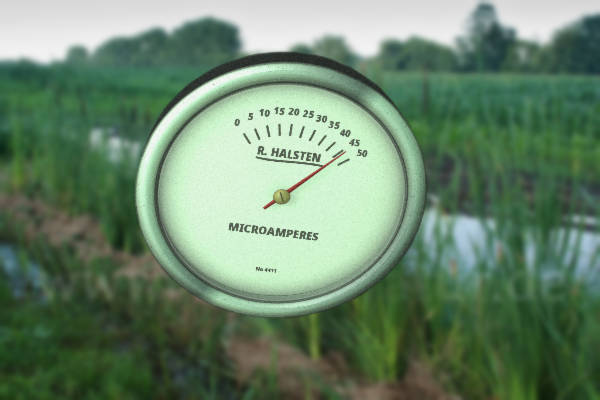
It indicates 45; µA
